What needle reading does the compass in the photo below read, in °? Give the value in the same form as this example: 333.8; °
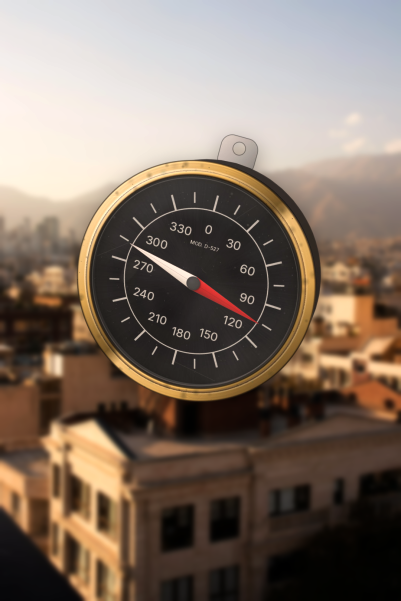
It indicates 105; °
